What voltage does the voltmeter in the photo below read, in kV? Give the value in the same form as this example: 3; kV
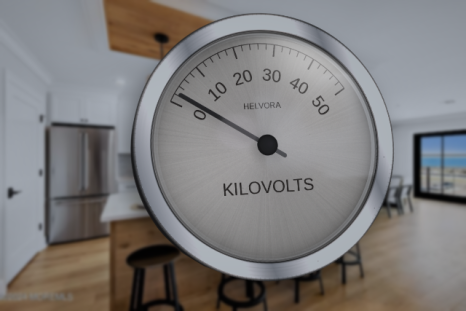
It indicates 2; kV
